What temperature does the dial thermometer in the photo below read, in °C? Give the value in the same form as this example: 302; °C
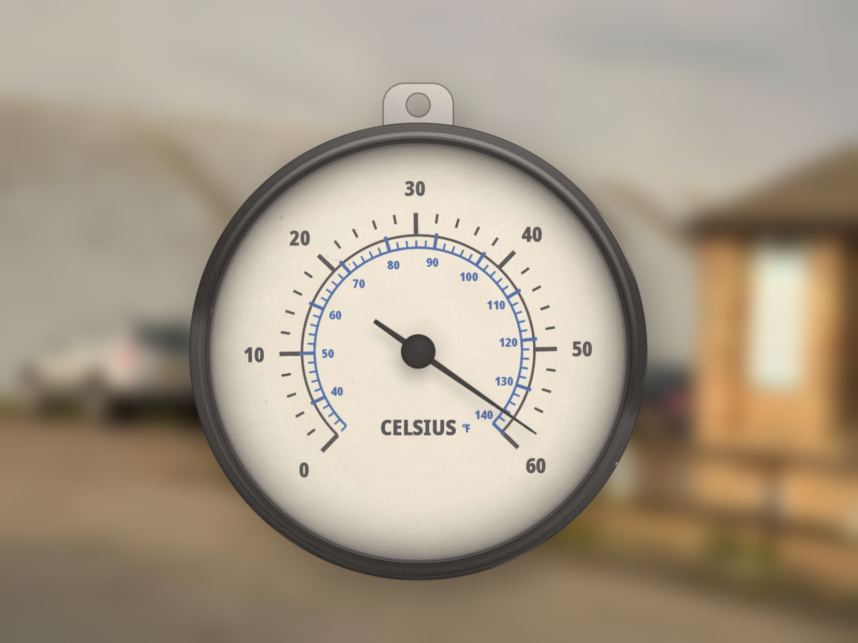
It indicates 58; °C
